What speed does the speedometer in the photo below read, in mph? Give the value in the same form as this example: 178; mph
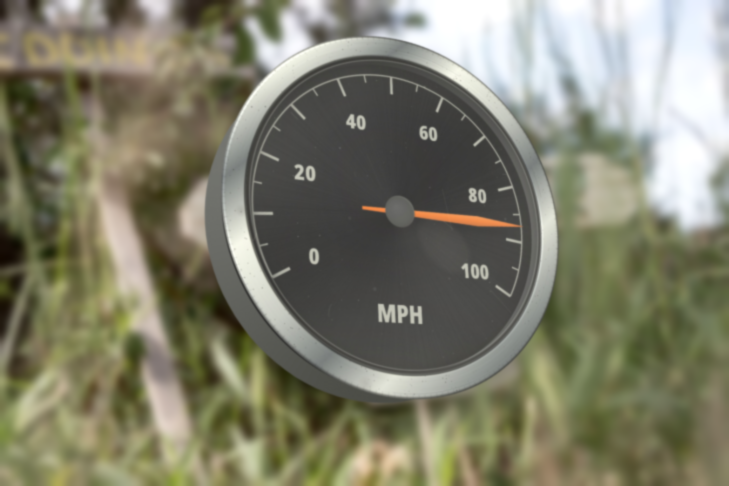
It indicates 87.5; mph
